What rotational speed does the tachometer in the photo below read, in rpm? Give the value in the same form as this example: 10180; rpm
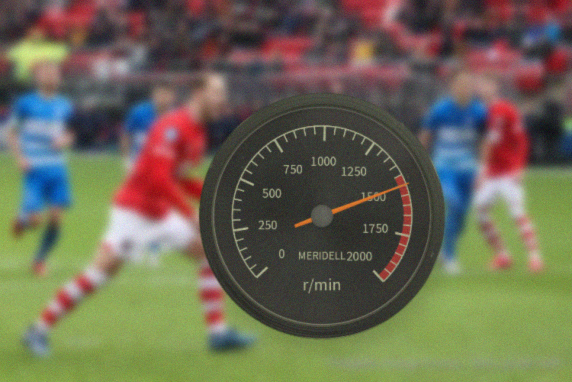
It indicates 1500; rpm
